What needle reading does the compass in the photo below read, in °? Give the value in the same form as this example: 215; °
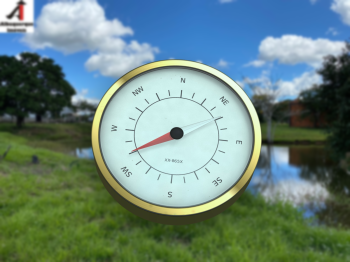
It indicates 240; °
